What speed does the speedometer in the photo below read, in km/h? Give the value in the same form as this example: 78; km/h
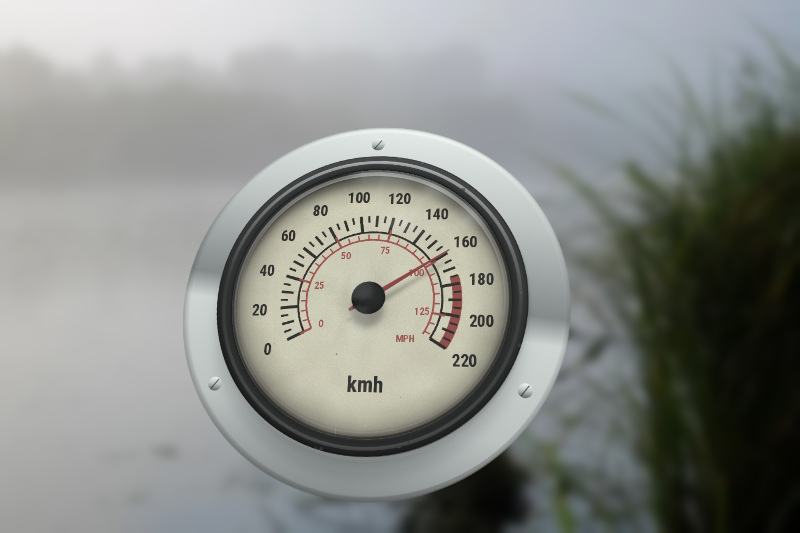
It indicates 160; km/h
